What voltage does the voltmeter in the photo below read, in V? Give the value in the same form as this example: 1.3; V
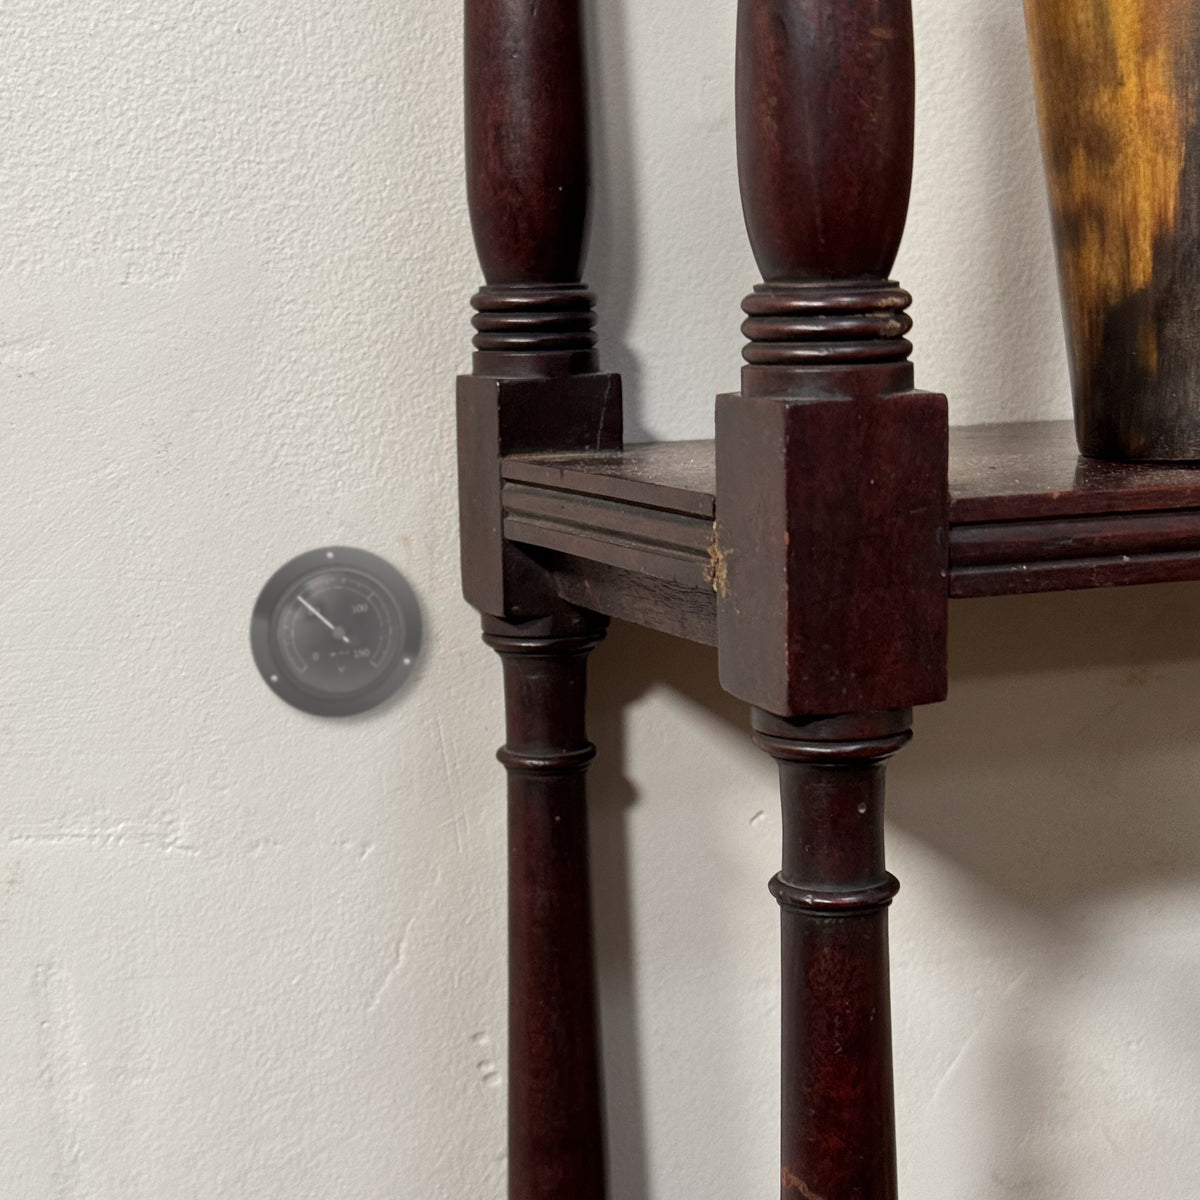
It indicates 50; V
